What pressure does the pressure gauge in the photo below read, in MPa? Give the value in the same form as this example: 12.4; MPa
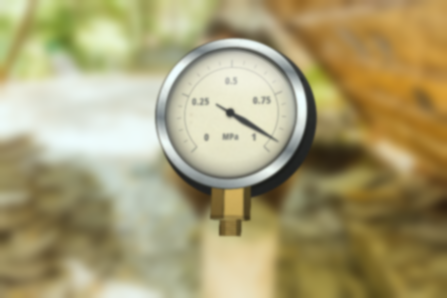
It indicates 0.95; MPa
